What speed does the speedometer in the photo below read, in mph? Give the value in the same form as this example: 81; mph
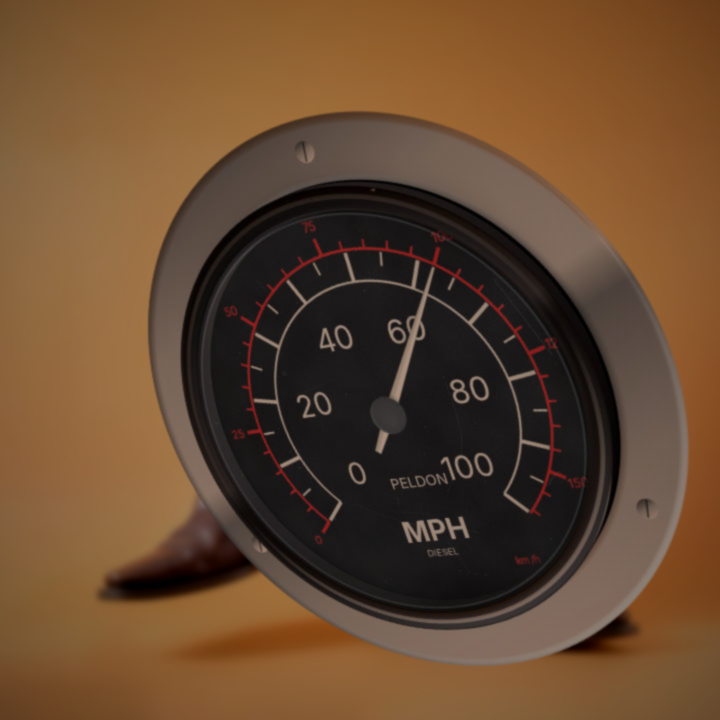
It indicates 62.5; mph
